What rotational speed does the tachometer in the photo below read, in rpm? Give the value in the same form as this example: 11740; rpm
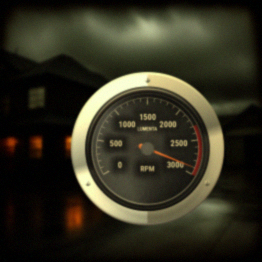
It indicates 2900; rpm
